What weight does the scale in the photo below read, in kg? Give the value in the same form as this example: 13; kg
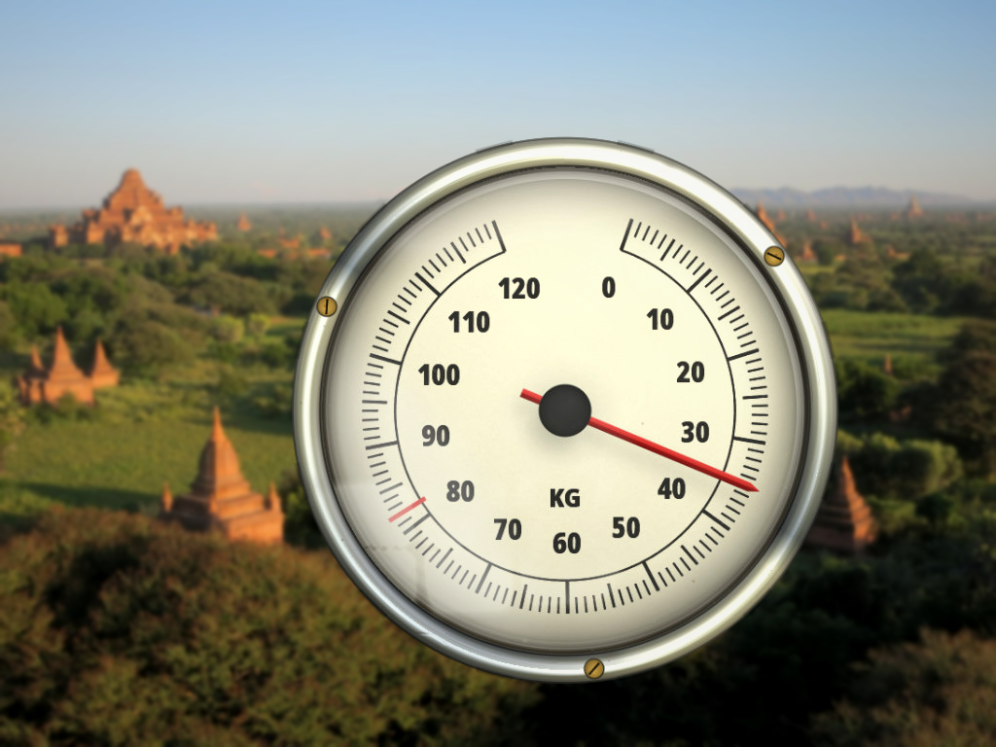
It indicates 35; kg
